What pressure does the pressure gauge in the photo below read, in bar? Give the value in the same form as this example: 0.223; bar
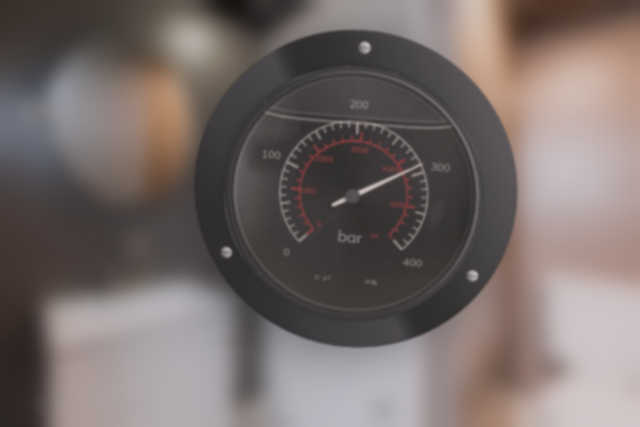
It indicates 290; bar
